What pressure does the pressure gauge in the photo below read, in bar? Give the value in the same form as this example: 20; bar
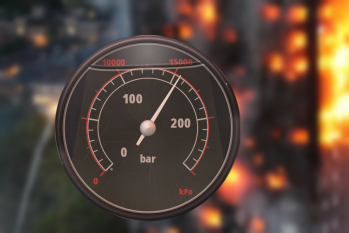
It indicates 155; bar
